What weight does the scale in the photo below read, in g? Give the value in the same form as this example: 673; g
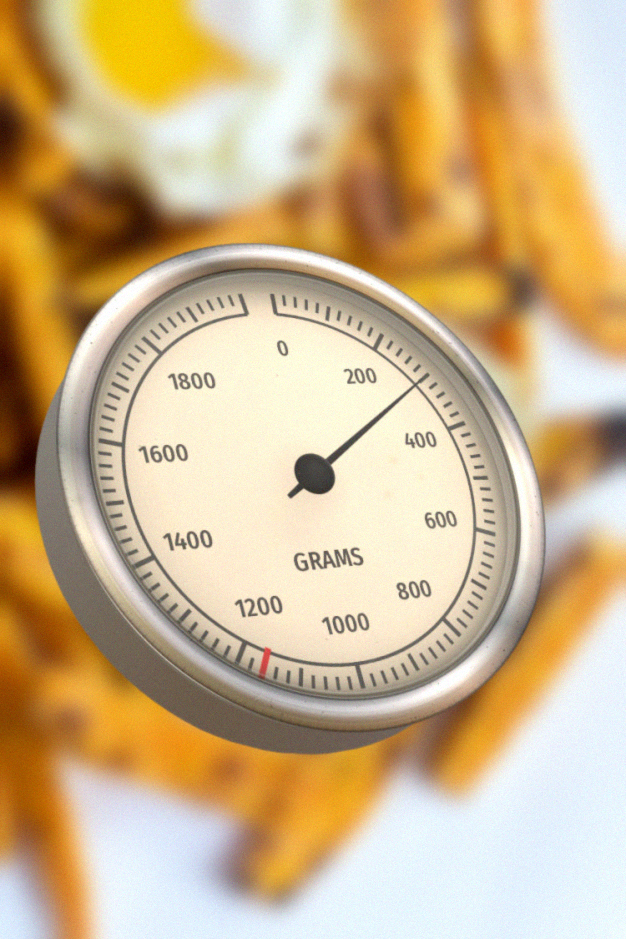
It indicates 300; g
